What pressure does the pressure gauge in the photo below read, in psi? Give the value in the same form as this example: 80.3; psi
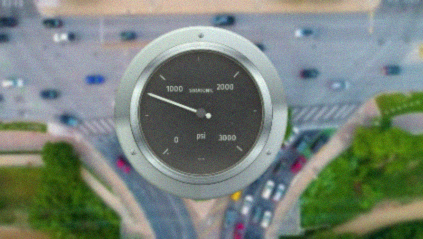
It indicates 750; psi
